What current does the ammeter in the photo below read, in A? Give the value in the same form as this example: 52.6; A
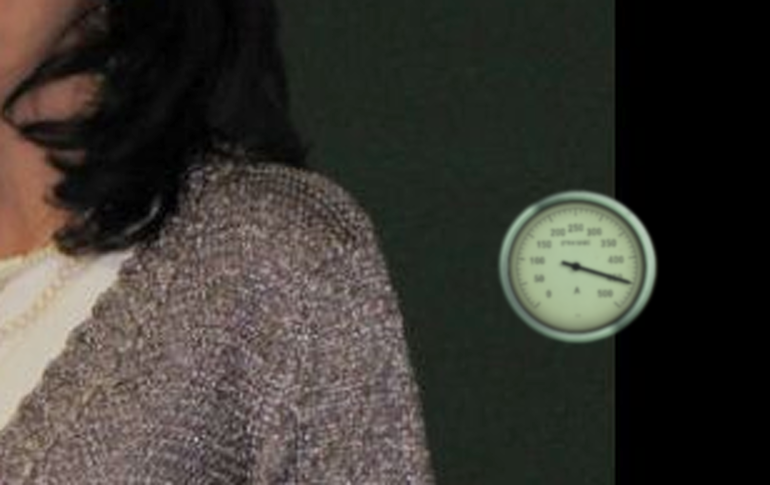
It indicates 450; A
